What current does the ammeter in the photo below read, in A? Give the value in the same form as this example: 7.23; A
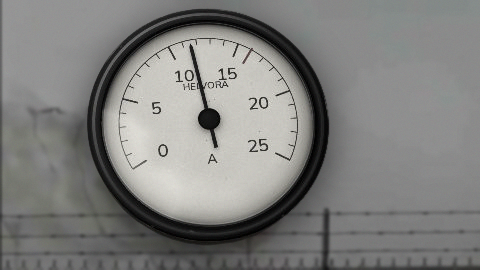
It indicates 11.5; A
